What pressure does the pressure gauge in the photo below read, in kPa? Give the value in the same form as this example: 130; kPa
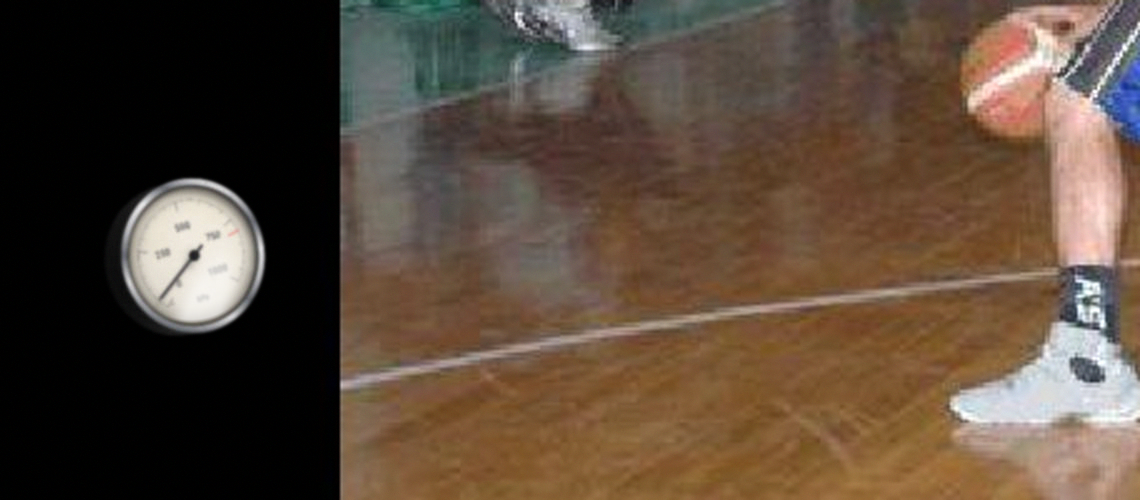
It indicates 50; kPa
